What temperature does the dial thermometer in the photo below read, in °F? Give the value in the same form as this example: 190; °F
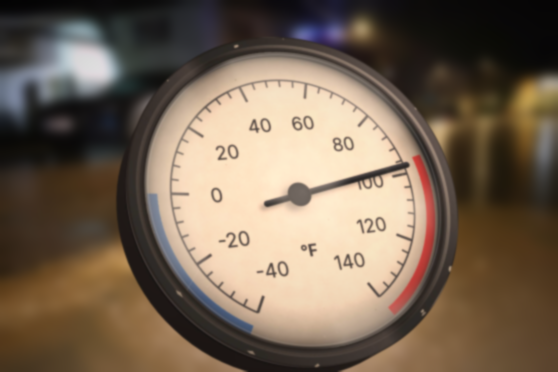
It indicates 98; °F
